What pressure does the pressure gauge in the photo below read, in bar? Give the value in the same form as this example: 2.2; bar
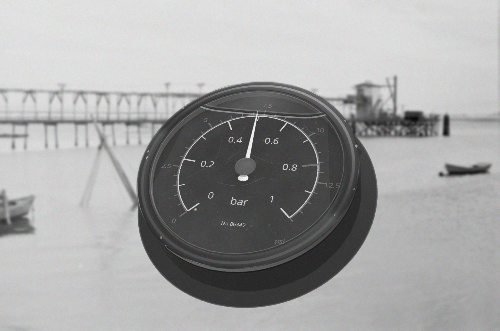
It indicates 0.5; bar
